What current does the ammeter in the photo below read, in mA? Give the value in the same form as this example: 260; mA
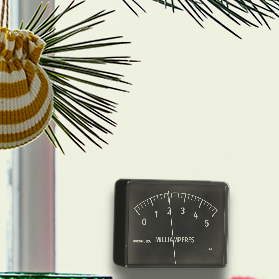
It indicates 2; mA
